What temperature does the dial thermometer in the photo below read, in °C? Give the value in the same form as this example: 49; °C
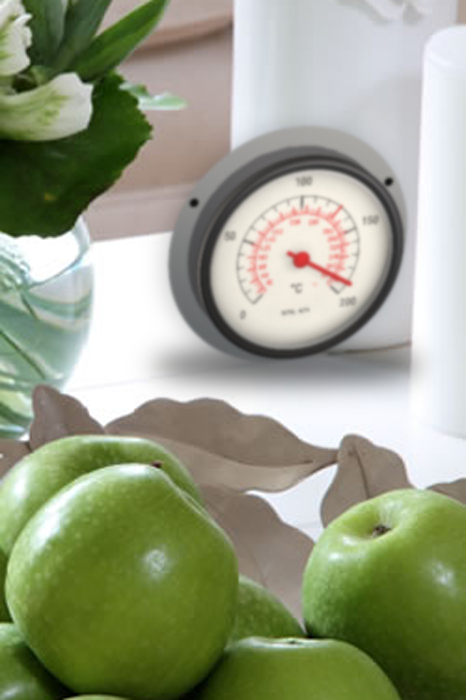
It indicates 190; °C
